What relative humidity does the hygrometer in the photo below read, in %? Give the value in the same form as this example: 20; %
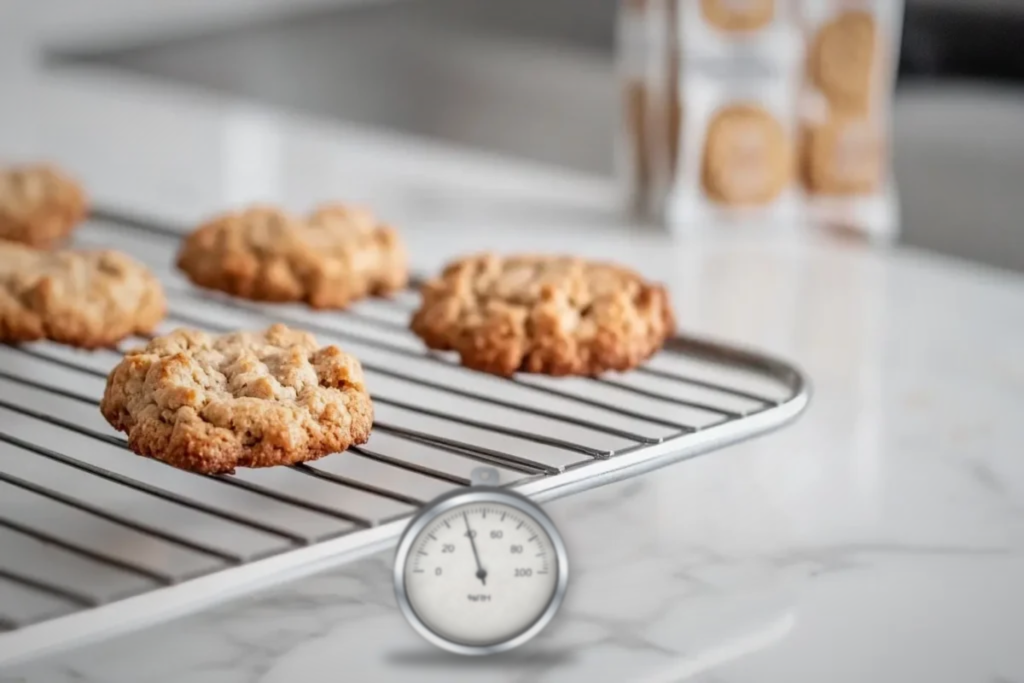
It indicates 40; %
